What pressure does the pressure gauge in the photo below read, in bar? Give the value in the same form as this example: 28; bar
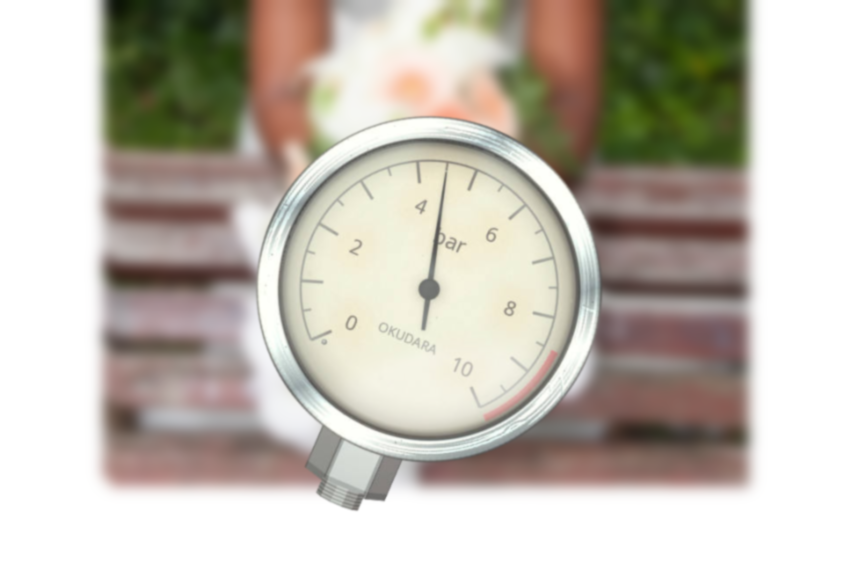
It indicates 4.5; bar
